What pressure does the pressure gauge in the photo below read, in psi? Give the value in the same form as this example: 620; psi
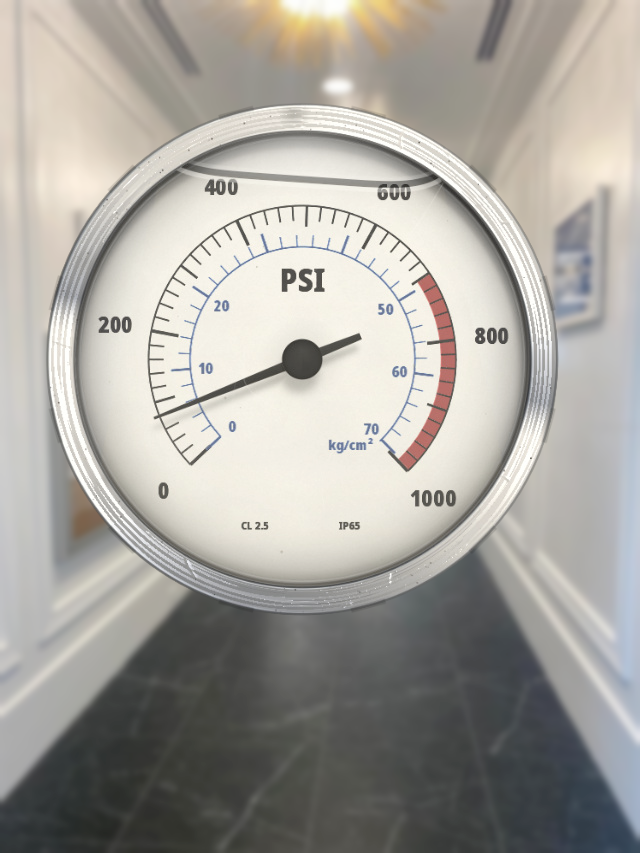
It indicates 80; psi
